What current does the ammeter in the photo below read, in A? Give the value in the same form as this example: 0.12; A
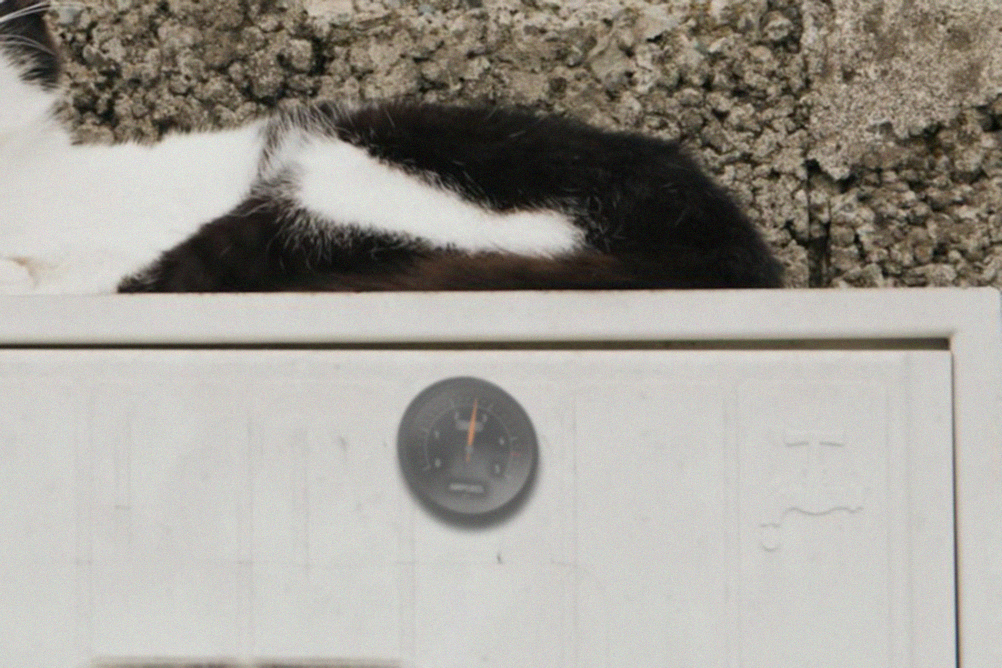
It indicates 2.6; A
